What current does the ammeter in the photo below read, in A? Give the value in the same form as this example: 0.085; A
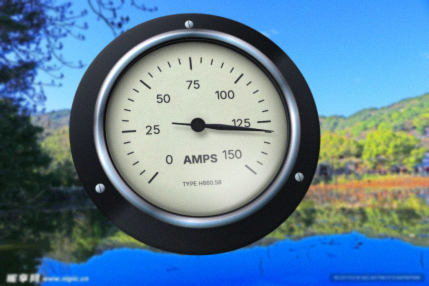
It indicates 130; A
